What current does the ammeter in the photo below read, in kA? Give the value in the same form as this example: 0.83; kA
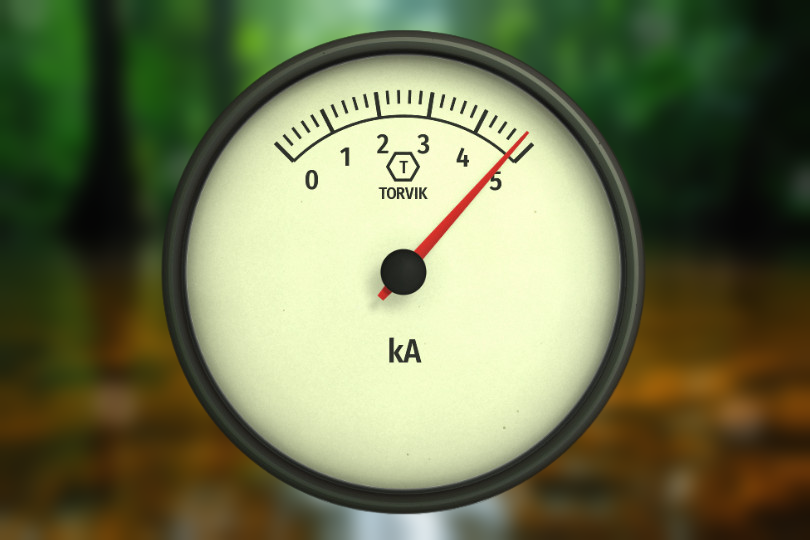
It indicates 4.8; kA
